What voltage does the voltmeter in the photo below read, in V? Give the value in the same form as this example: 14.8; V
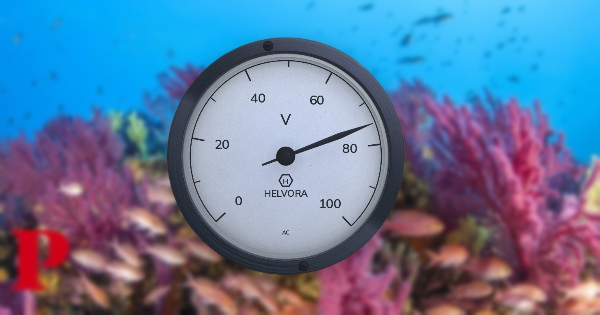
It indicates 75; V
